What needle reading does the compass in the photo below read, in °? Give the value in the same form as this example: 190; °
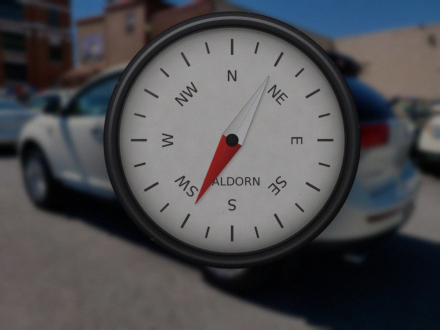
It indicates 210; °
